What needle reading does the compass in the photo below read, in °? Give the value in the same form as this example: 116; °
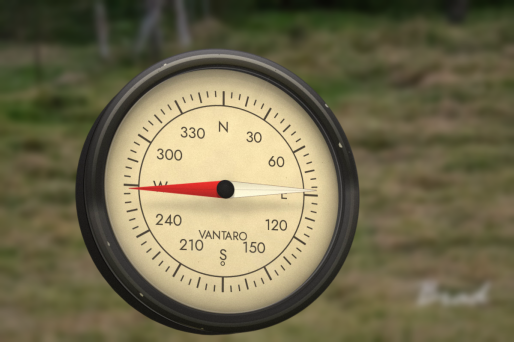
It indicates 267.5; °
